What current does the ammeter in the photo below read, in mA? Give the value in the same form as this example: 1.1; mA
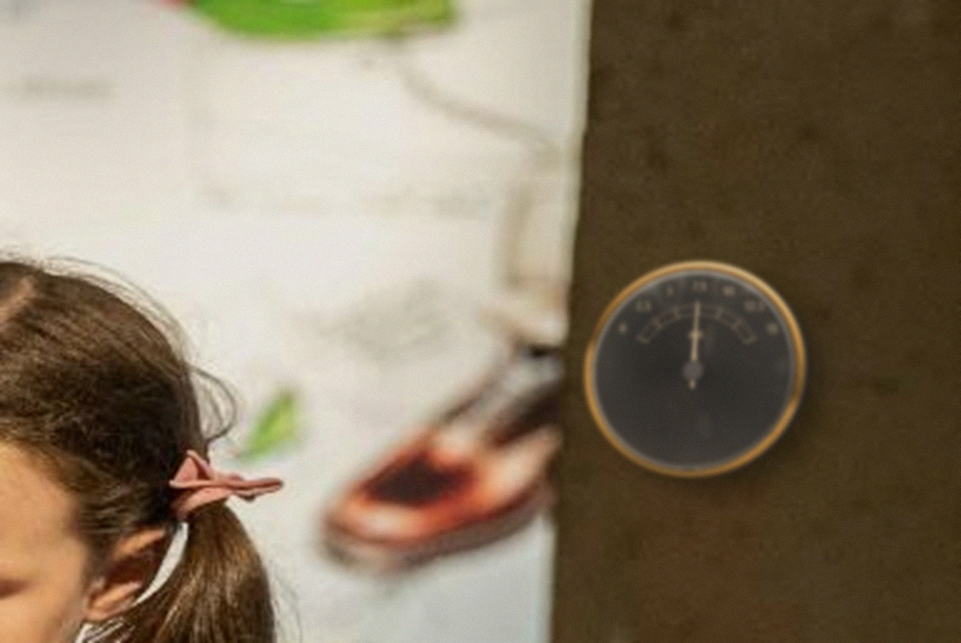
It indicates 7.5; mA
